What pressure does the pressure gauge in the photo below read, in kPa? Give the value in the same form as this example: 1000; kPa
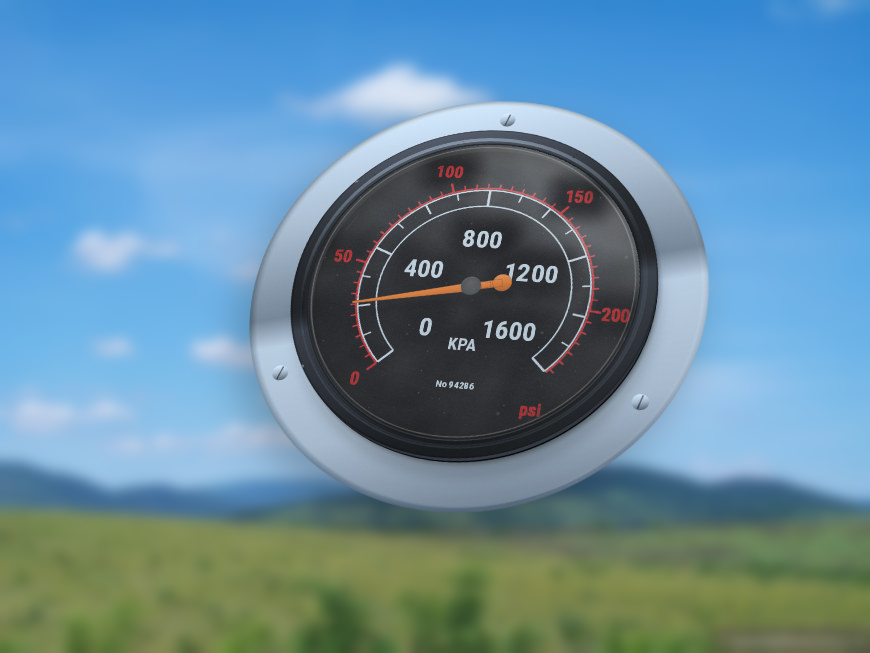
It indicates 200; kPa
